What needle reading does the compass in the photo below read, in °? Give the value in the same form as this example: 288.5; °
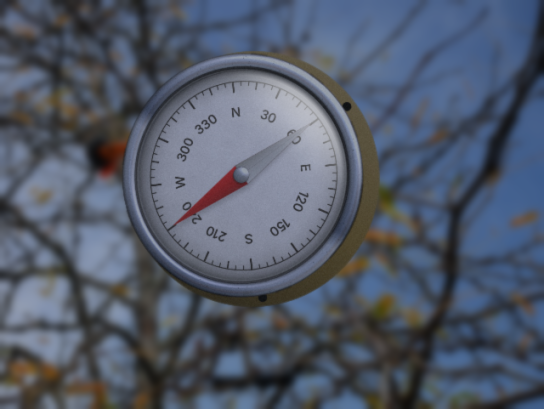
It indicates 240; °
